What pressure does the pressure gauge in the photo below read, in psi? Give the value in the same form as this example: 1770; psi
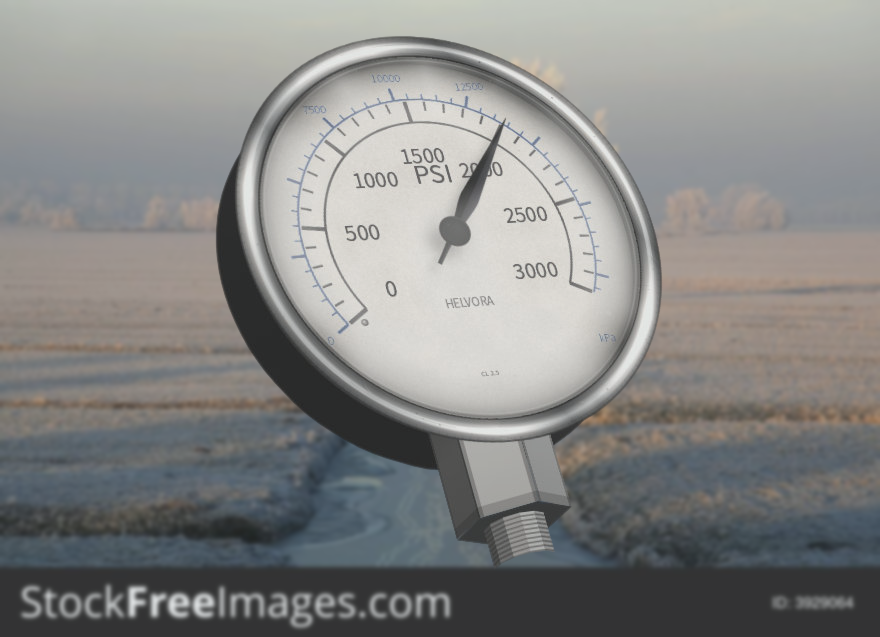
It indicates 2000; psi
